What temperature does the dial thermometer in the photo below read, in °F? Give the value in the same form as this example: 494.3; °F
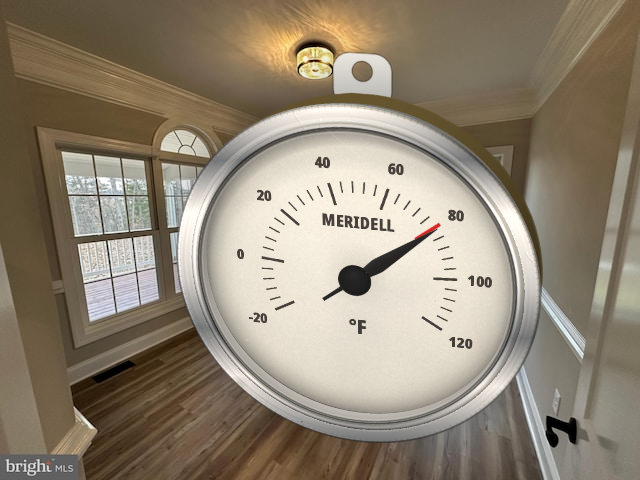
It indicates 80; °F
